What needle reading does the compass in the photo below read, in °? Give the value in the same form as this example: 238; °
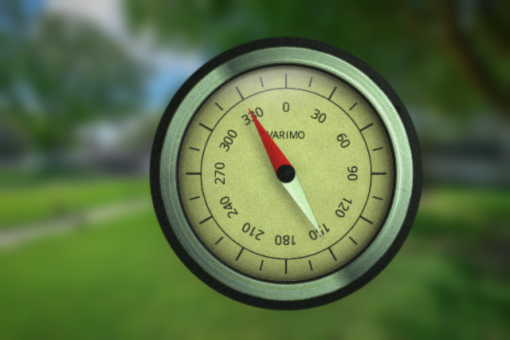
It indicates 330; °
